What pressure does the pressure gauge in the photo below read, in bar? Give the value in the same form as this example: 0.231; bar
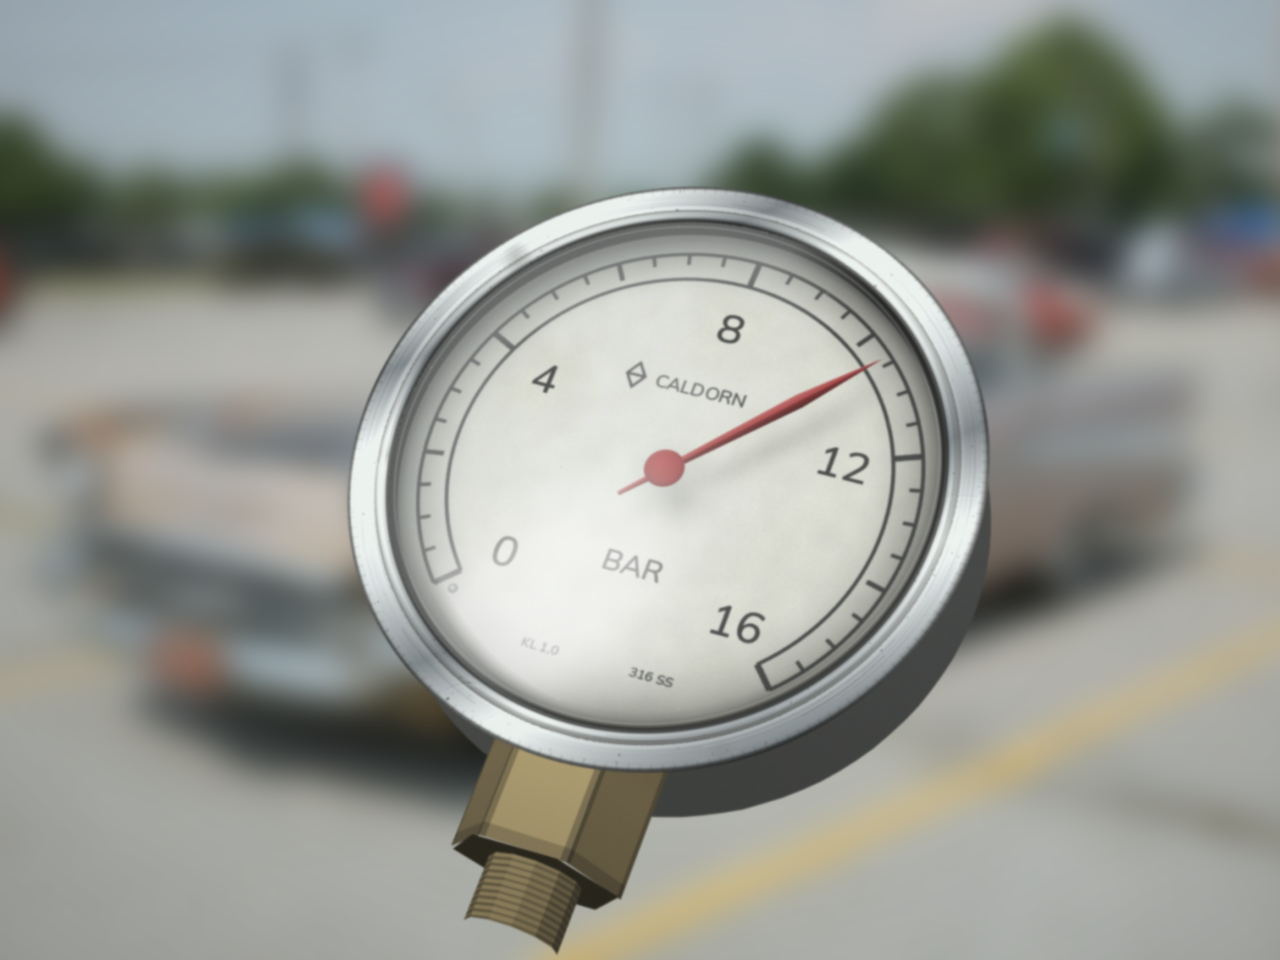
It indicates 10.5; bar
